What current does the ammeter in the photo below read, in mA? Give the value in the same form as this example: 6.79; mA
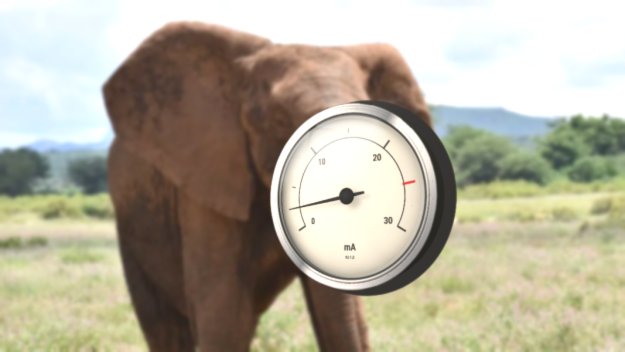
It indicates 2.5; mA
